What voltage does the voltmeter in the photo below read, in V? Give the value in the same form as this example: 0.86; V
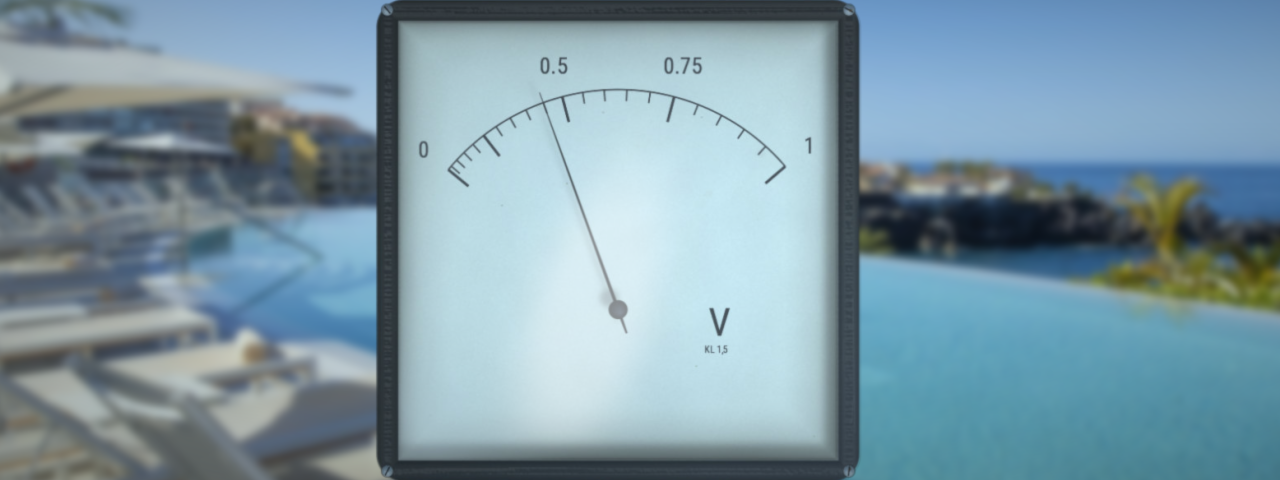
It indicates 0.45; V
